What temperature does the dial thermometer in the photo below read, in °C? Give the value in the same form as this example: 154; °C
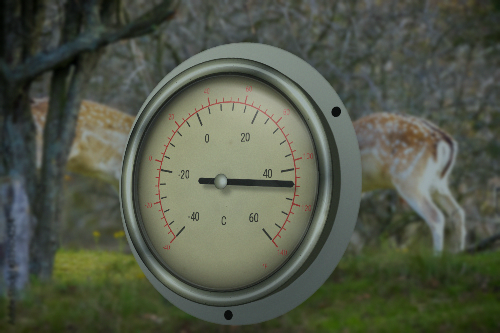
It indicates 44; °C
